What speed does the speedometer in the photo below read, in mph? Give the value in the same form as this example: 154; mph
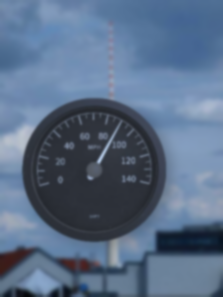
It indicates 90; mph
